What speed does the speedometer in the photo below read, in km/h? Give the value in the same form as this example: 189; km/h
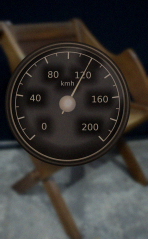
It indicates 120; km/h
